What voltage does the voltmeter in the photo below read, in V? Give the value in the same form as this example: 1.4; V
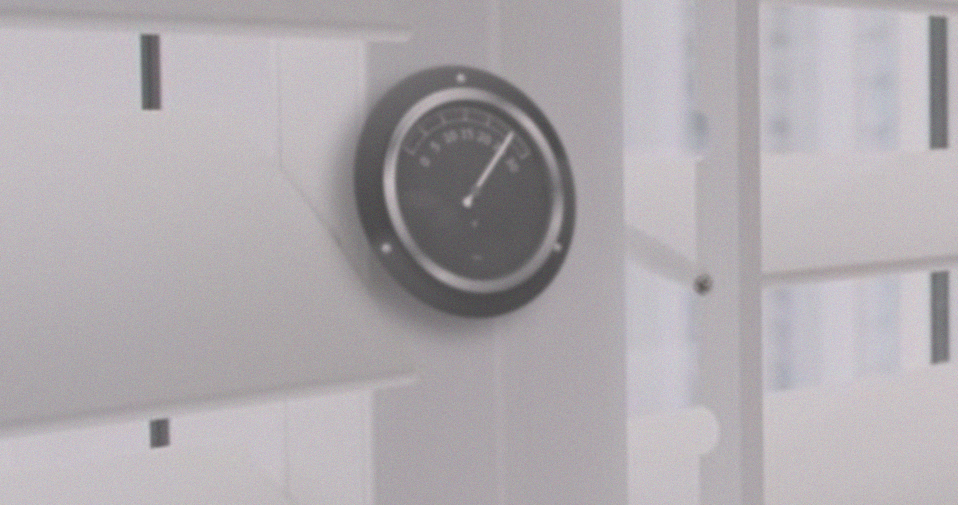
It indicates 25; V
